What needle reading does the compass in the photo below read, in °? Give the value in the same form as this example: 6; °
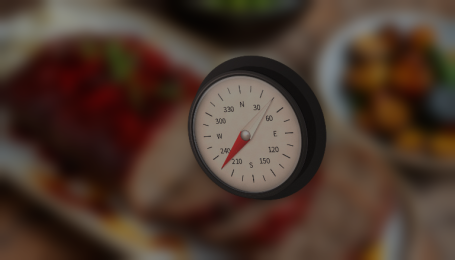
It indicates 225; °
